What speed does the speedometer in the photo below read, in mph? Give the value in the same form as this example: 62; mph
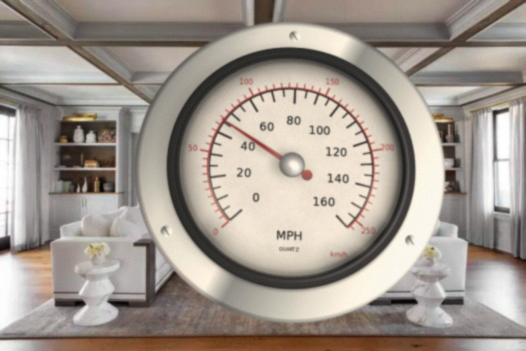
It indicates 45; mph
